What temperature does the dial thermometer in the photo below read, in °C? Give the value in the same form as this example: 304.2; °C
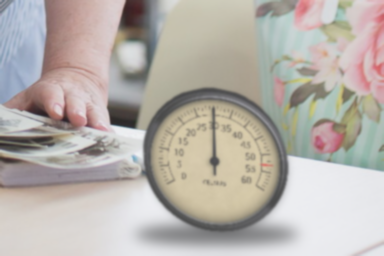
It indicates 30; °C
